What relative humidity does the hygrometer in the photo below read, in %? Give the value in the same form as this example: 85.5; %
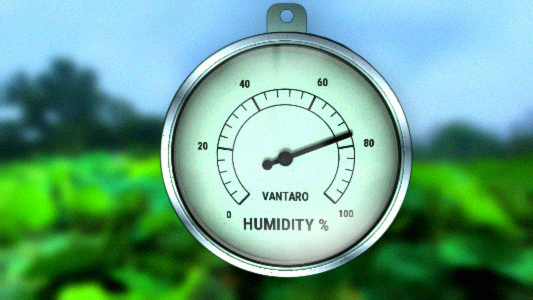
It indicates 76; %
